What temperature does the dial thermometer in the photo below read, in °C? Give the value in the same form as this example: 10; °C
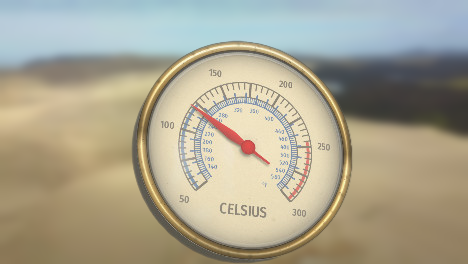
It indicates 120; °C
